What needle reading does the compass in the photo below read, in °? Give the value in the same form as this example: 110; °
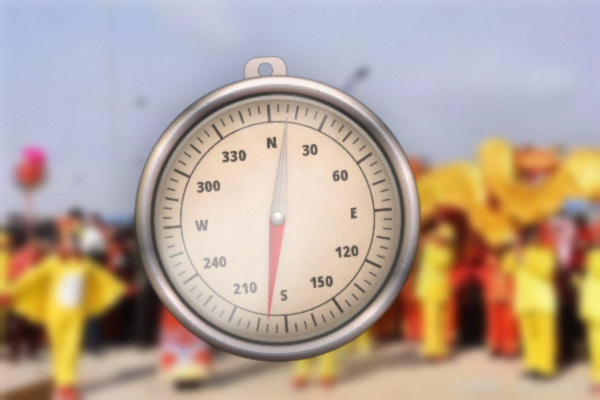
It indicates 190; °
